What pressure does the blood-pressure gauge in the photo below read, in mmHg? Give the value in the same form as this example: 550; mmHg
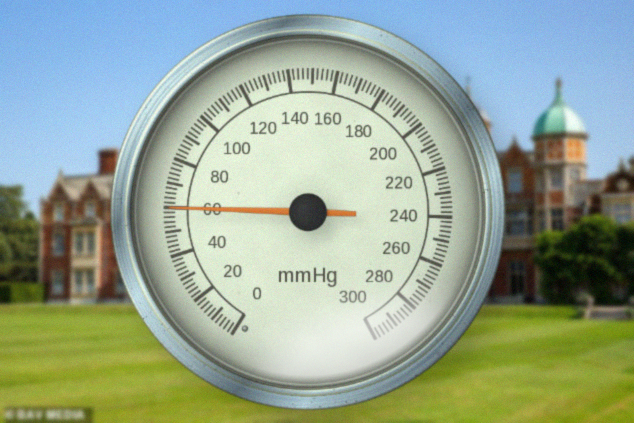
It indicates 60; mmHg
